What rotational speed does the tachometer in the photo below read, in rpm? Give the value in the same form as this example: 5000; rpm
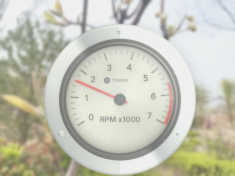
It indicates 1600; rpm
